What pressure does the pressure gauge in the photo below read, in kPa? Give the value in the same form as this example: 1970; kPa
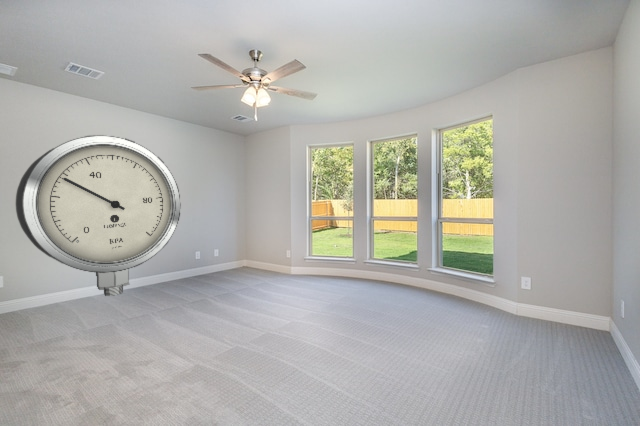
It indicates 28; kPa
